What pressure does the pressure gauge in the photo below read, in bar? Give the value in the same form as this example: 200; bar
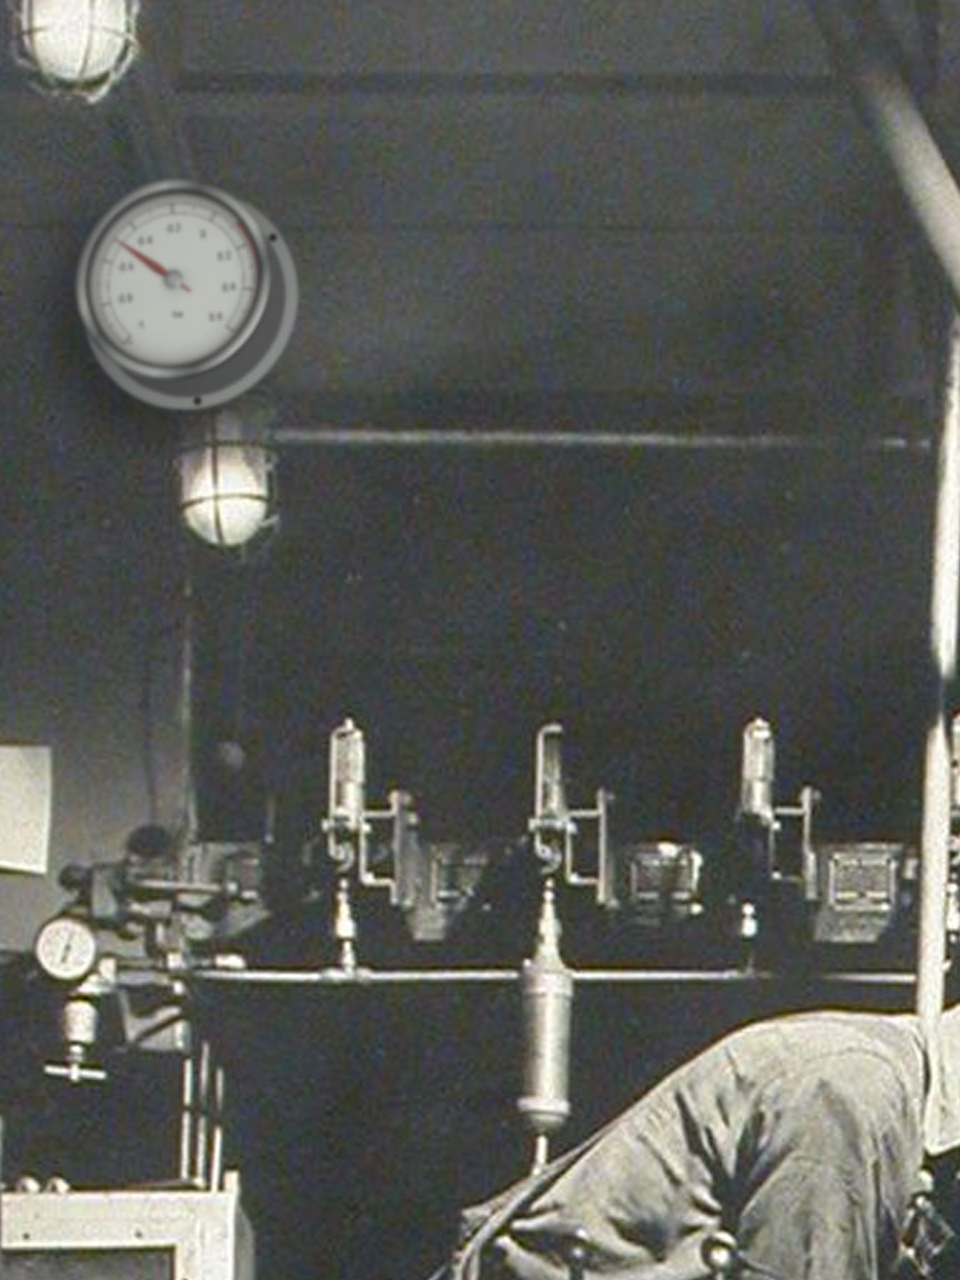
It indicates -0.5; bar
